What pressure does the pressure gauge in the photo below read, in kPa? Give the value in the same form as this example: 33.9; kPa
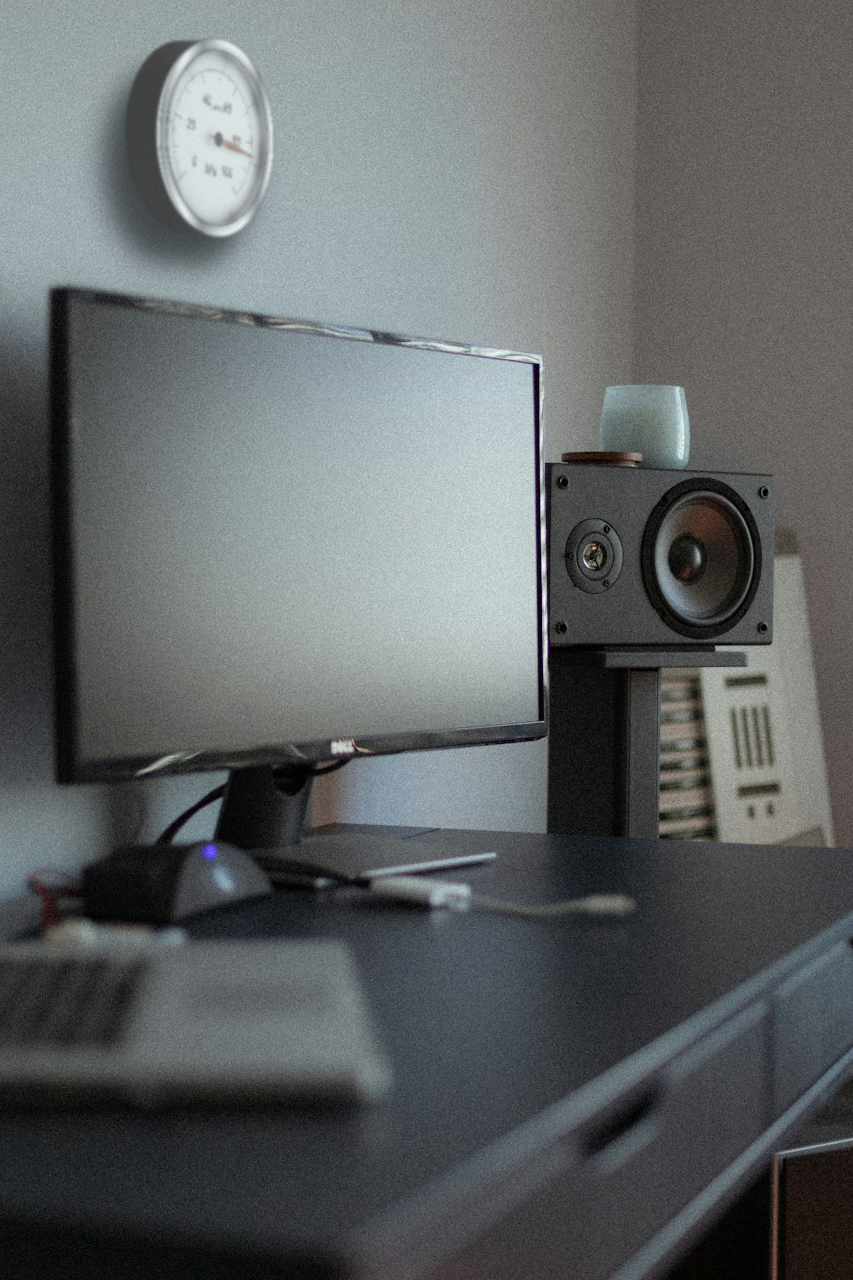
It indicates 85; kPa
